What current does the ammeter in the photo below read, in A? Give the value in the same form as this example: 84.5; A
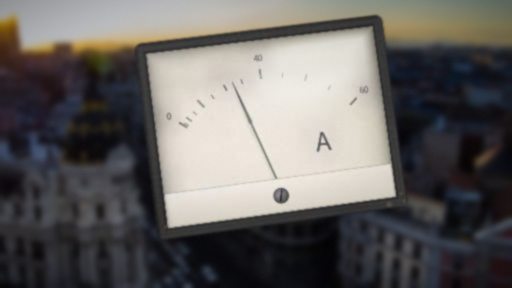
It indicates 32.5; A
